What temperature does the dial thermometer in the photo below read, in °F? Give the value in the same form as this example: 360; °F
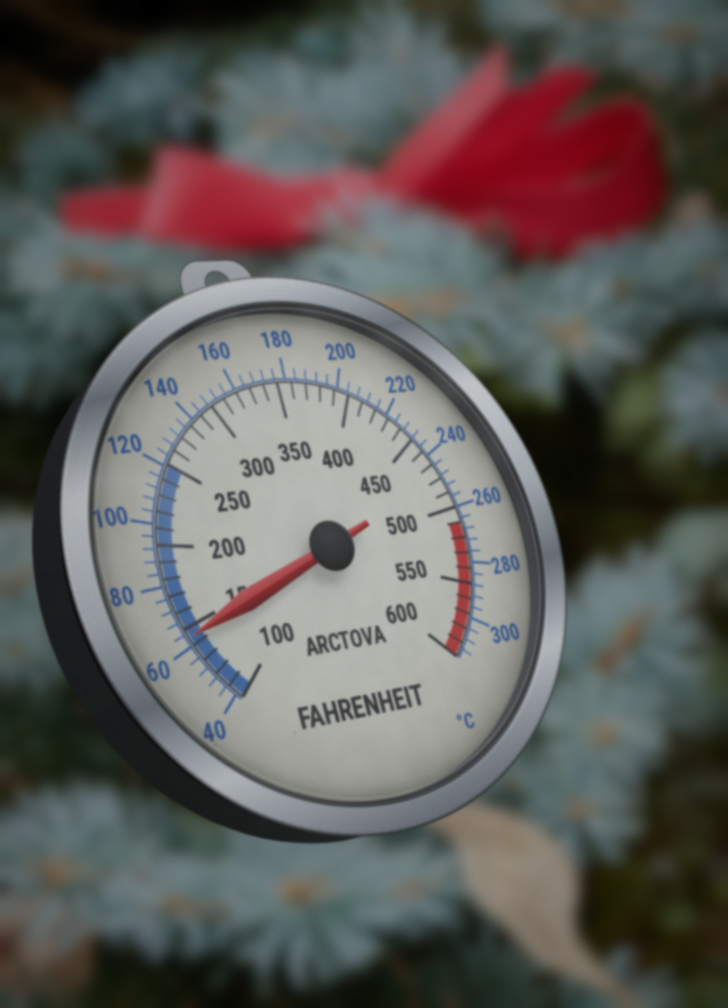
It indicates 145; °F
